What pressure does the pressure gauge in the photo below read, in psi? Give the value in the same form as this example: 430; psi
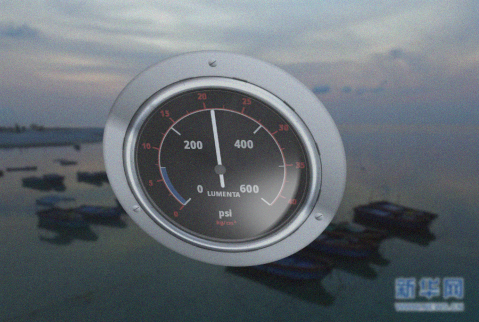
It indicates 300; psi
